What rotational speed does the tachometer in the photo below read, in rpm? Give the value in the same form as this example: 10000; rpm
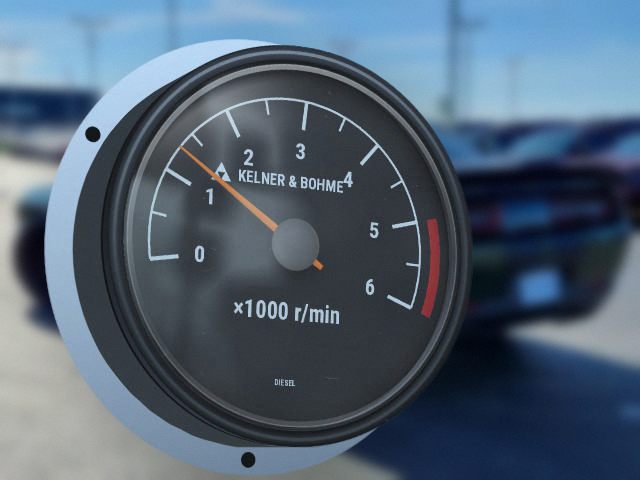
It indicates 1250; rpm
